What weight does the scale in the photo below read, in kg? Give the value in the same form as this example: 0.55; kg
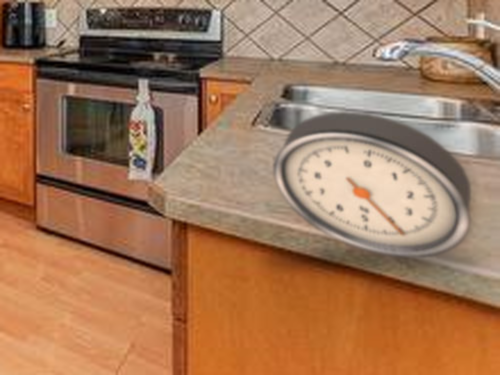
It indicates 4; kg
